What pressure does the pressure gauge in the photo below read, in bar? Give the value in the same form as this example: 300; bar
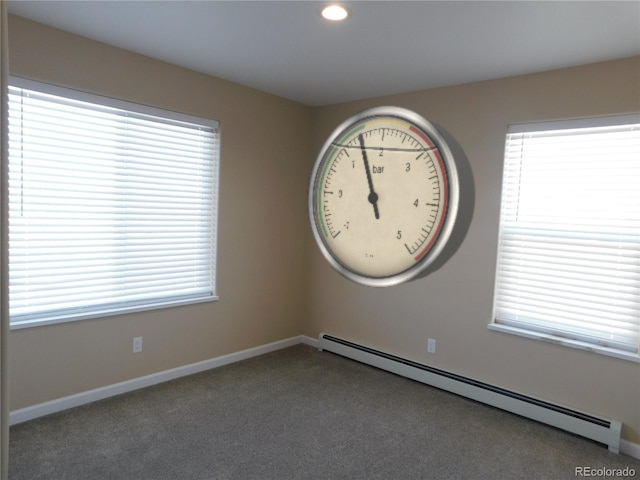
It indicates 1.5; bar
